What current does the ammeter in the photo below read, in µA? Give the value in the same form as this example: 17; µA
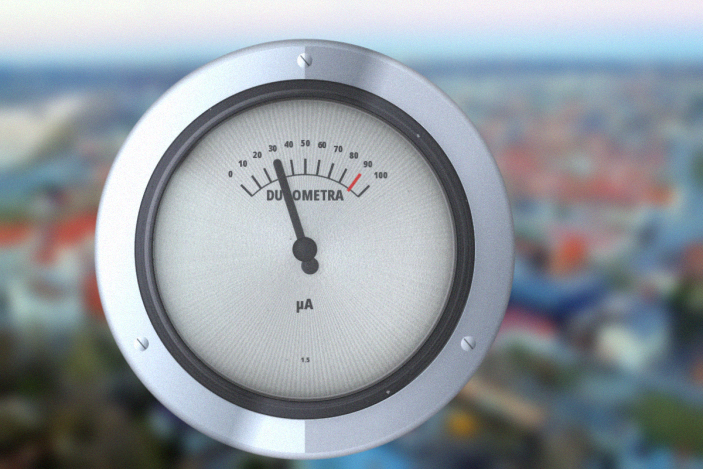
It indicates 30; µA
